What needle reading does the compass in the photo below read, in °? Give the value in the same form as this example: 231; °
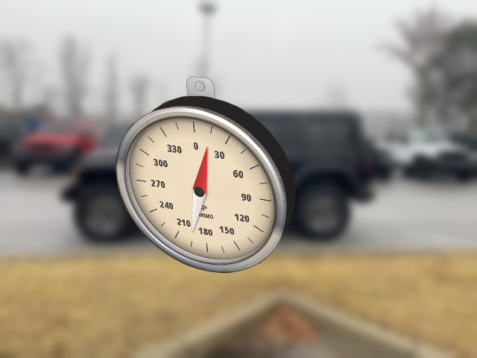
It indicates 15; °
